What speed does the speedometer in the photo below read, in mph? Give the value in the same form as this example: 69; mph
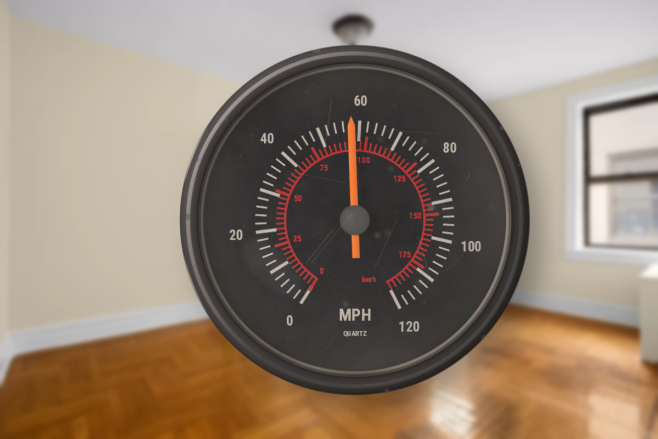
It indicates 58; mph
